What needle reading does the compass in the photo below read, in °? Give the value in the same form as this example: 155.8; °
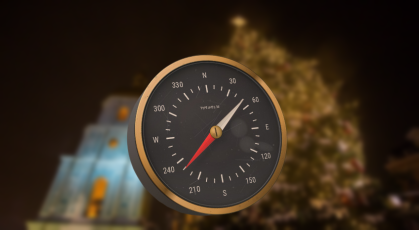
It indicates 230; °
